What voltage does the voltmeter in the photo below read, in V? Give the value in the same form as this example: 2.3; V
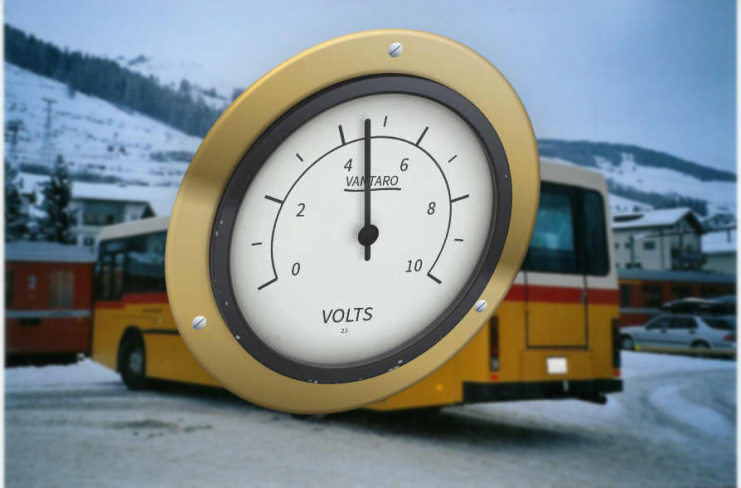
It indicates 4.5; V
